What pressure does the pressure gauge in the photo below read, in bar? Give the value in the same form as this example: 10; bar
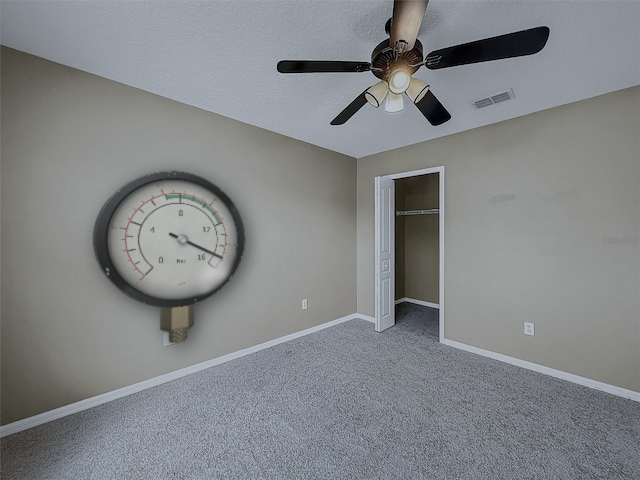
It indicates 15; bar
